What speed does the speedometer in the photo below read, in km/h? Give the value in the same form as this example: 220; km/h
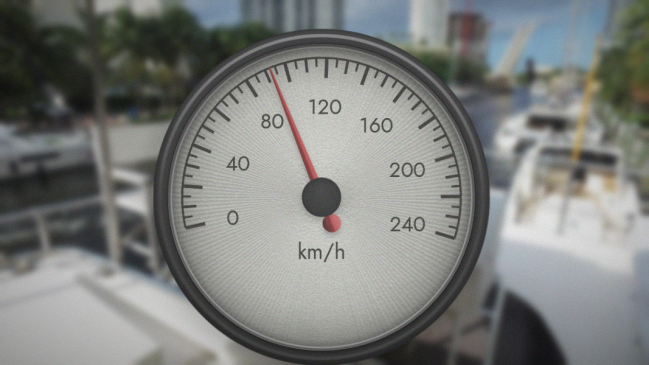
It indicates 92.5; km/h
